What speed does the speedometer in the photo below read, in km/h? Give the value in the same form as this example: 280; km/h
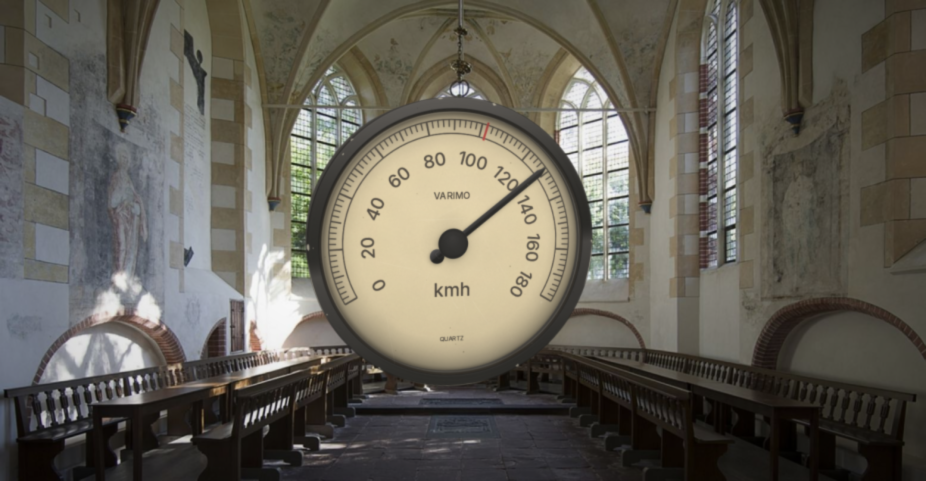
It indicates 128; km/h
